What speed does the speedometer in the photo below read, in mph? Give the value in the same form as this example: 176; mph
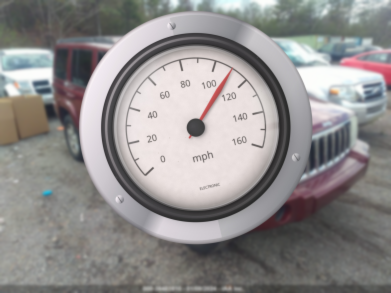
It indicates 110; mph
